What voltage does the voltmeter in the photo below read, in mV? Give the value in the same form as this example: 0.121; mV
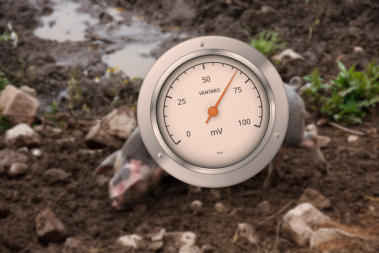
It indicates 67.5; mV
